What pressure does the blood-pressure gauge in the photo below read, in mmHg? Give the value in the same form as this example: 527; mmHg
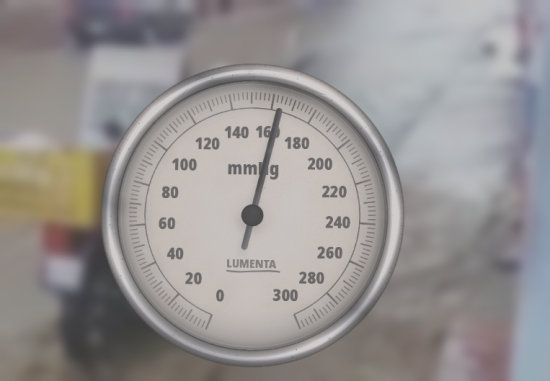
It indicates 164; mmHg
